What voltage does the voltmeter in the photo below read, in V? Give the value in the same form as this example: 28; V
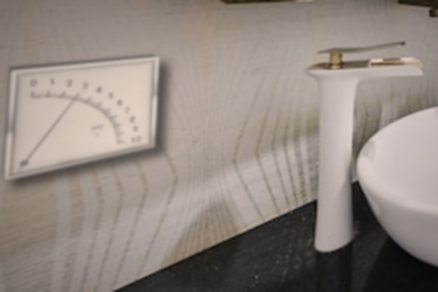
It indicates 3; V
